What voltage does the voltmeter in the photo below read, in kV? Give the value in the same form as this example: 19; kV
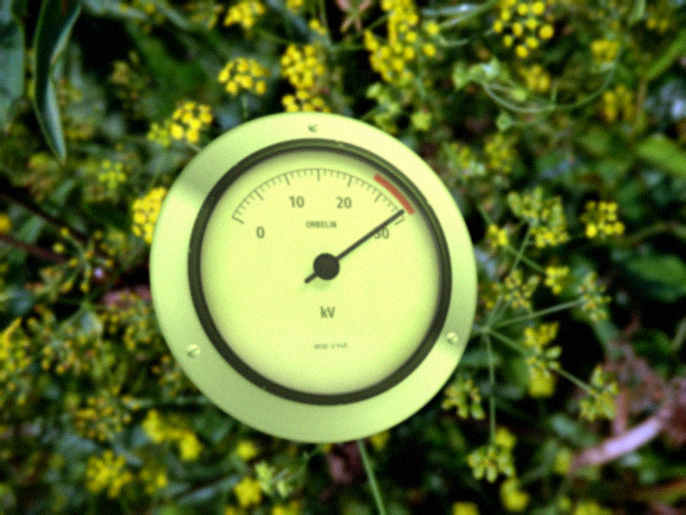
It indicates 29; kV
